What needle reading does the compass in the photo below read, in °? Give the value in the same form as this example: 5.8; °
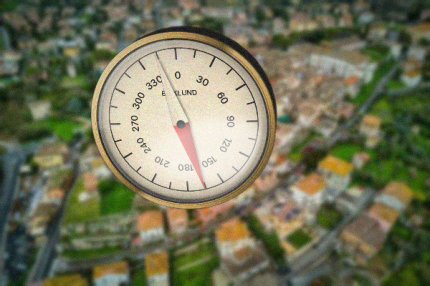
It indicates 165; °
